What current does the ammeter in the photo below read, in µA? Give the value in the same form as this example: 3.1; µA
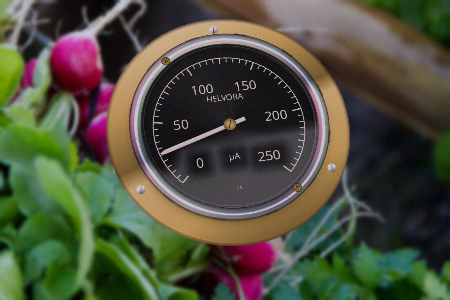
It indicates 25; µA
